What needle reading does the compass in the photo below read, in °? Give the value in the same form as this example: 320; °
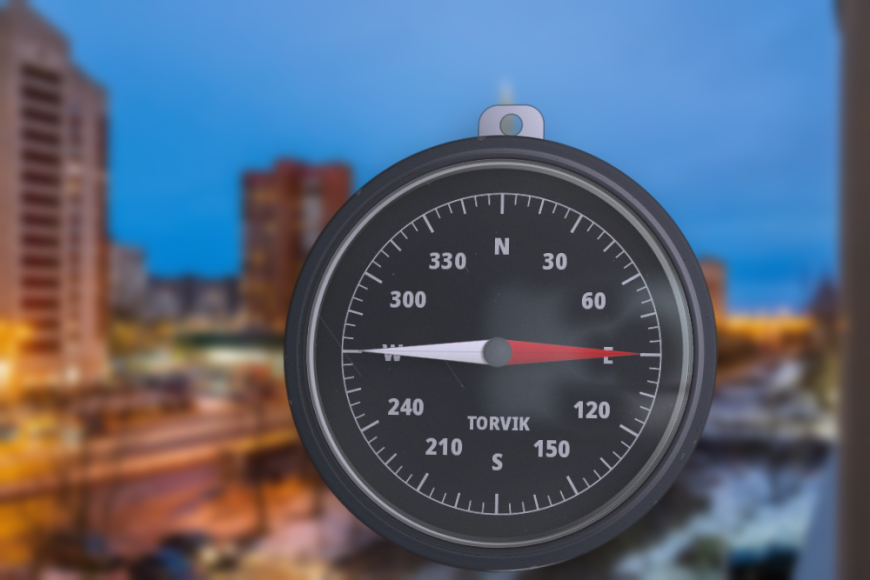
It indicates 90; °
